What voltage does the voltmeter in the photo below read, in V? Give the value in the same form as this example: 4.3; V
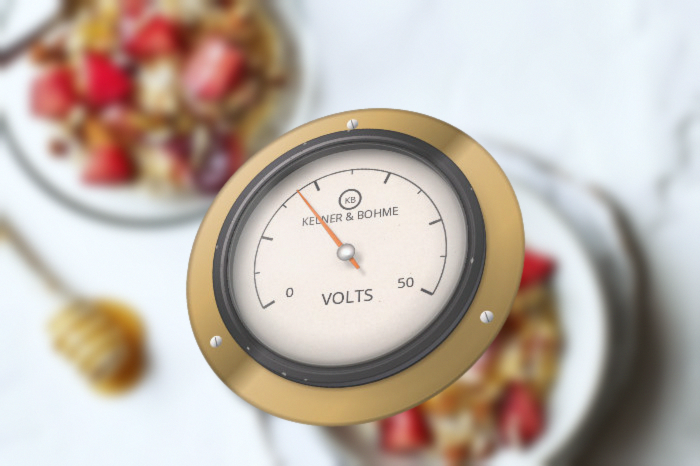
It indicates 17.5; V
